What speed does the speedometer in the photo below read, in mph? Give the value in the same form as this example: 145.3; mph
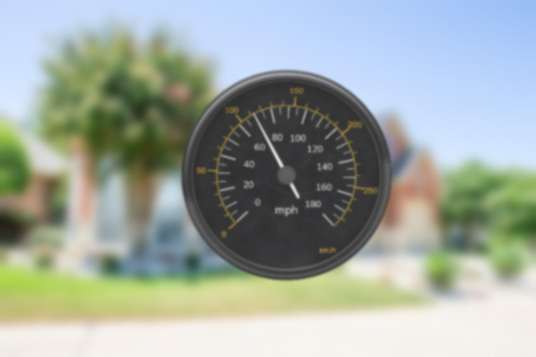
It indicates 70; mph
